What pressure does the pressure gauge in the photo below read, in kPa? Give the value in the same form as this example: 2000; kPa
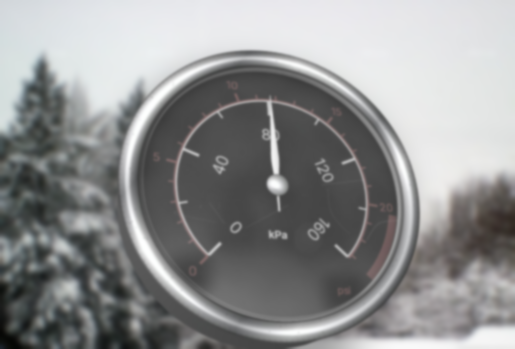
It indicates 80; kPa
